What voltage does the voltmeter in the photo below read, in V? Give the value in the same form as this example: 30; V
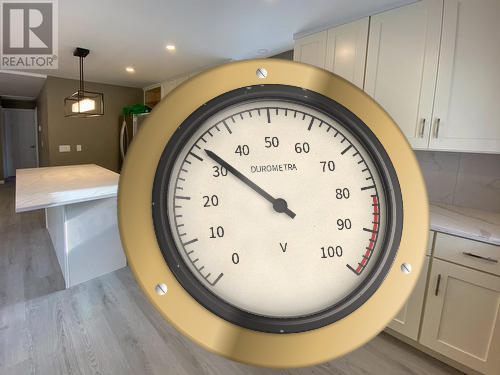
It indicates 32; V
